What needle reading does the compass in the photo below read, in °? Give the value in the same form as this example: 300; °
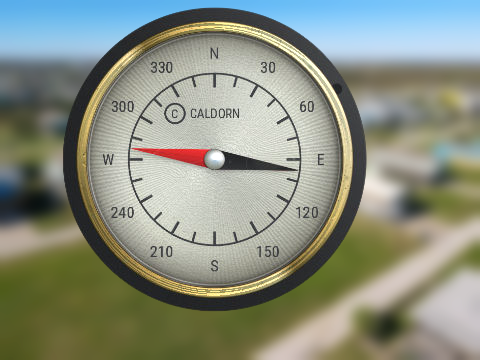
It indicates 277.5; °
